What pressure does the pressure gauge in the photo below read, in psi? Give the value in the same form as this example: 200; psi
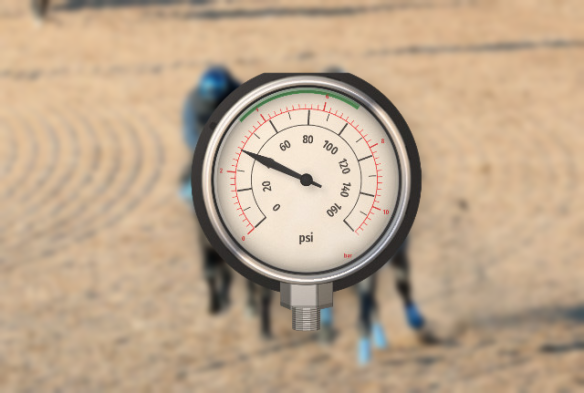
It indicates 40; psi
